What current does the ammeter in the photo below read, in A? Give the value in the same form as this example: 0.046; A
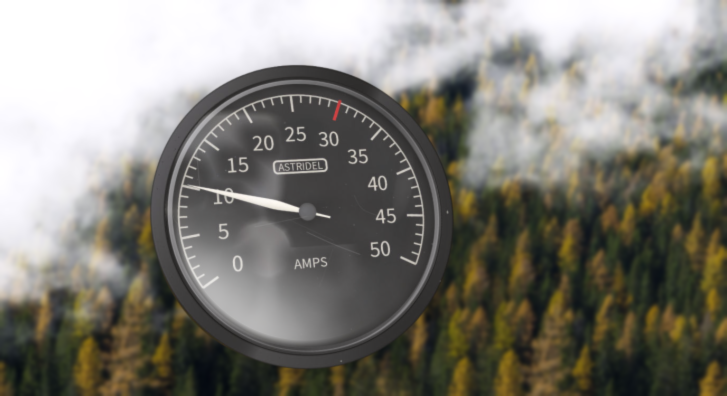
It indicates 10; A
